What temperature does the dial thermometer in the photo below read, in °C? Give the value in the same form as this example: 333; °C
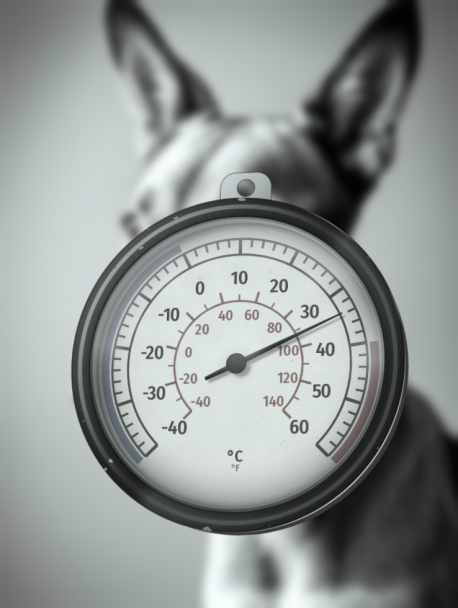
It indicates 34; °C
